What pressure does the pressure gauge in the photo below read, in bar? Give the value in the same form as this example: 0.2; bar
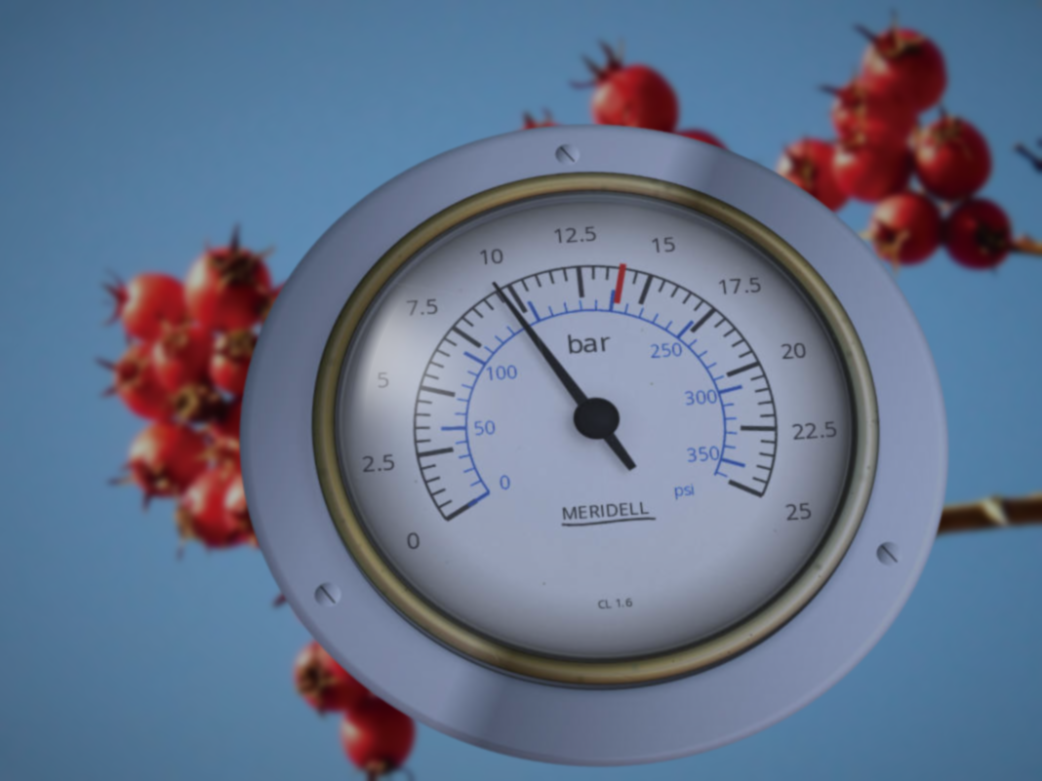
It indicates 9.5; bar
